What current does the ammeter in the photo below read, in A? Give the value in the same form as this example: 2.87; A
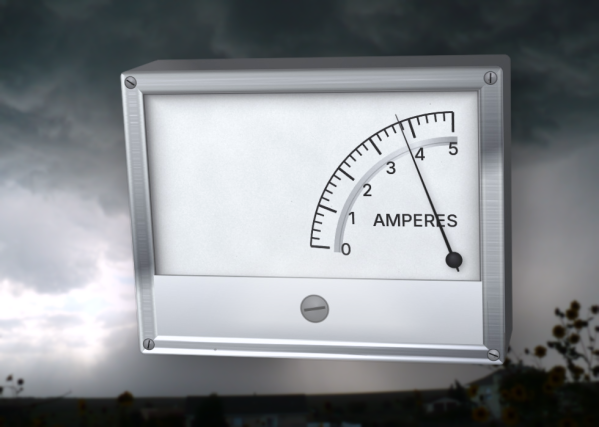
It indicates 3.8; A
